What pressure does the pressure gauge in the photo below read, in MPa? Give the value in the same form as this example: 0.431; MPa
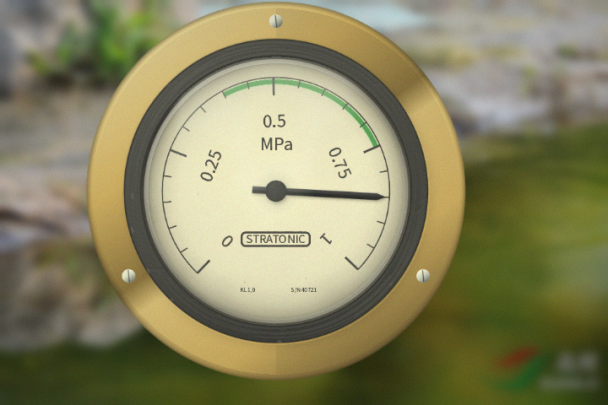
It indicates 0.85; MPa
